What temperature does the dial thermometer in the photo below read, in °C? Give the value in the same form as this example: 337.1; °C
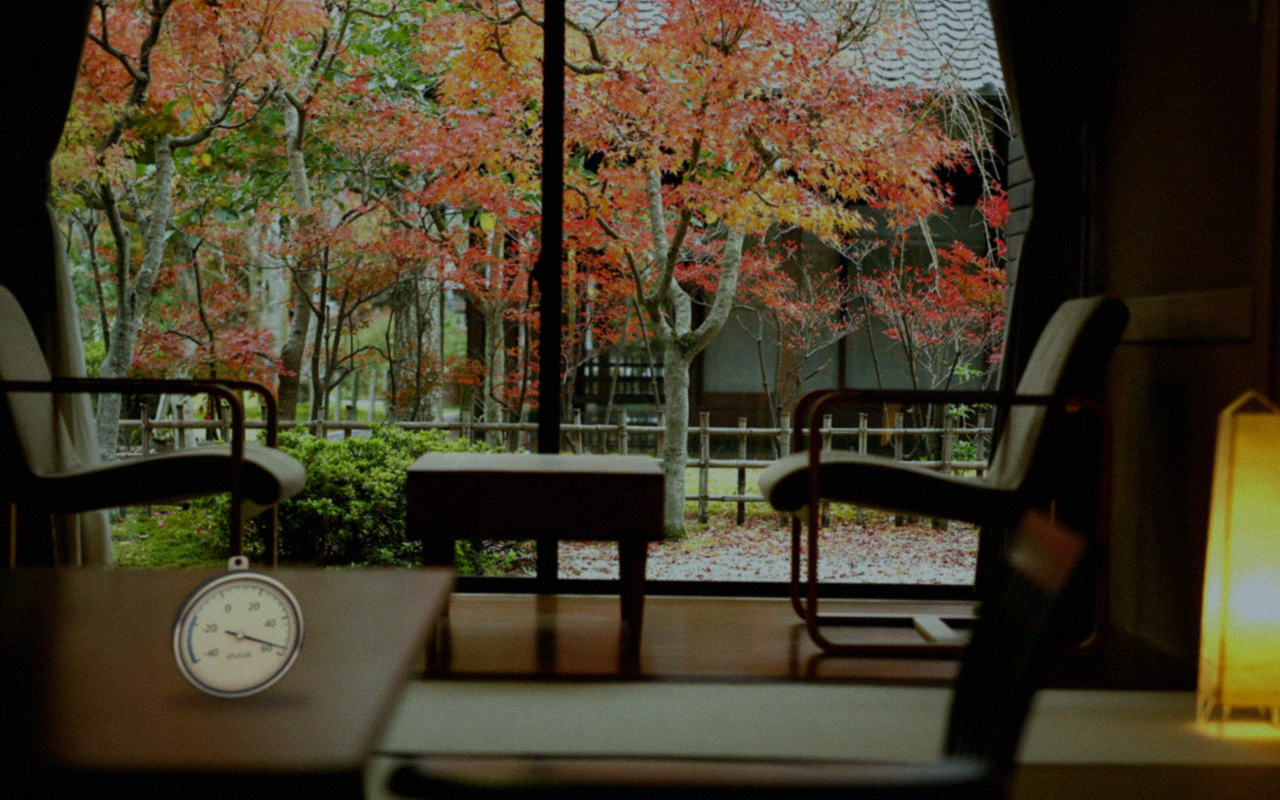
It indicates 56; °C
